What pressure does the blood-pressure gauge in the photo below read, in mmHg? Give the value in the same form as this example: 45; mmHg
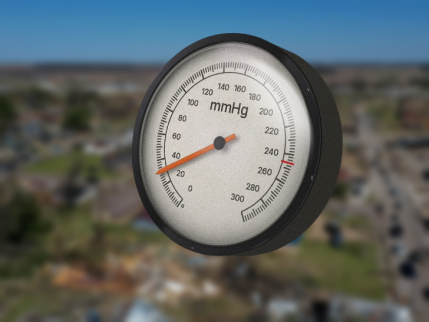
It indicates 30; mmHg
